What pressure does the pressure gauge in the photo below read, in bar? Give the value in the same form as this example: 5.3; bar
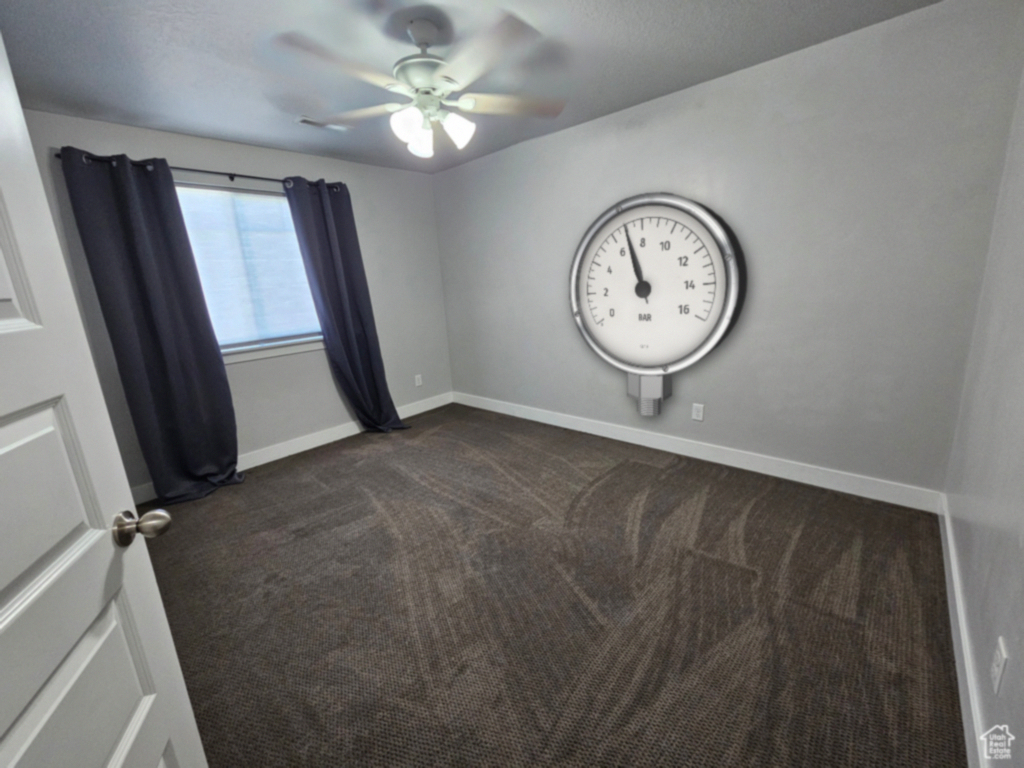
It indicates 7; bar
